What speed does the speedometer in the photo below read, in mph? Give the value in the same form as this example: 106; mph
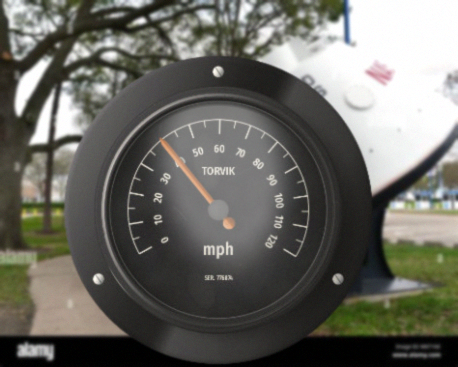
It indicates 40; mph
